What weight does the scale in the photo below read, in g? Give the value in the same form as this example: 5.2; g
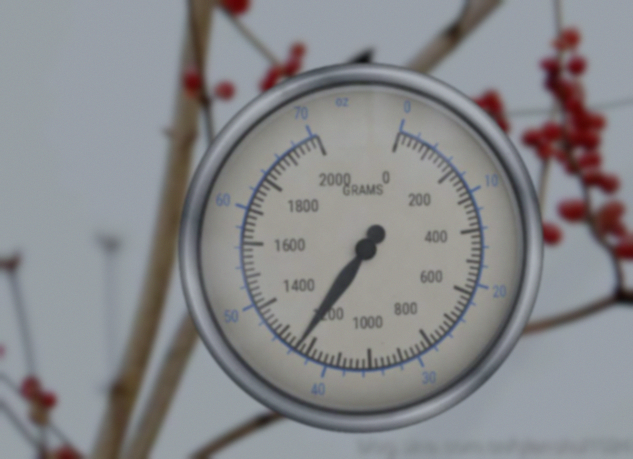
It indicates 1240; g
